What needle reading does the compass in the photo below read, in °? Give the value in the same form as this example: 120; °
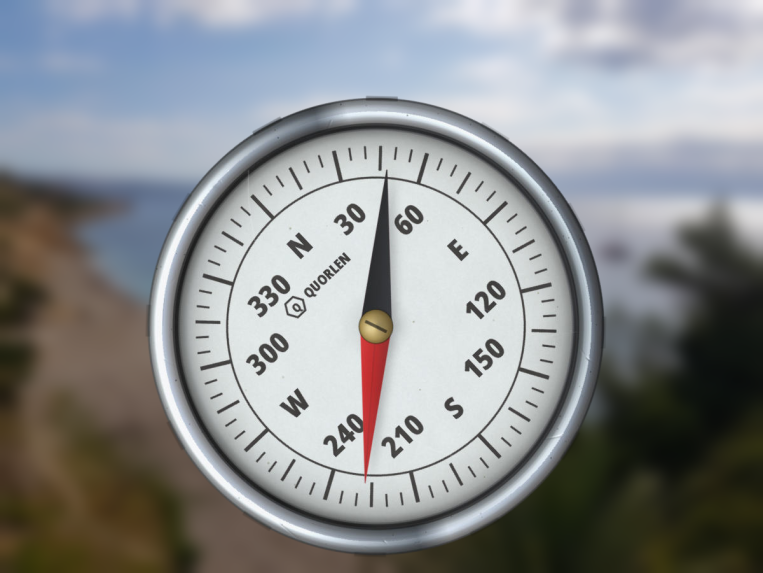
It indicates 227.5; °
